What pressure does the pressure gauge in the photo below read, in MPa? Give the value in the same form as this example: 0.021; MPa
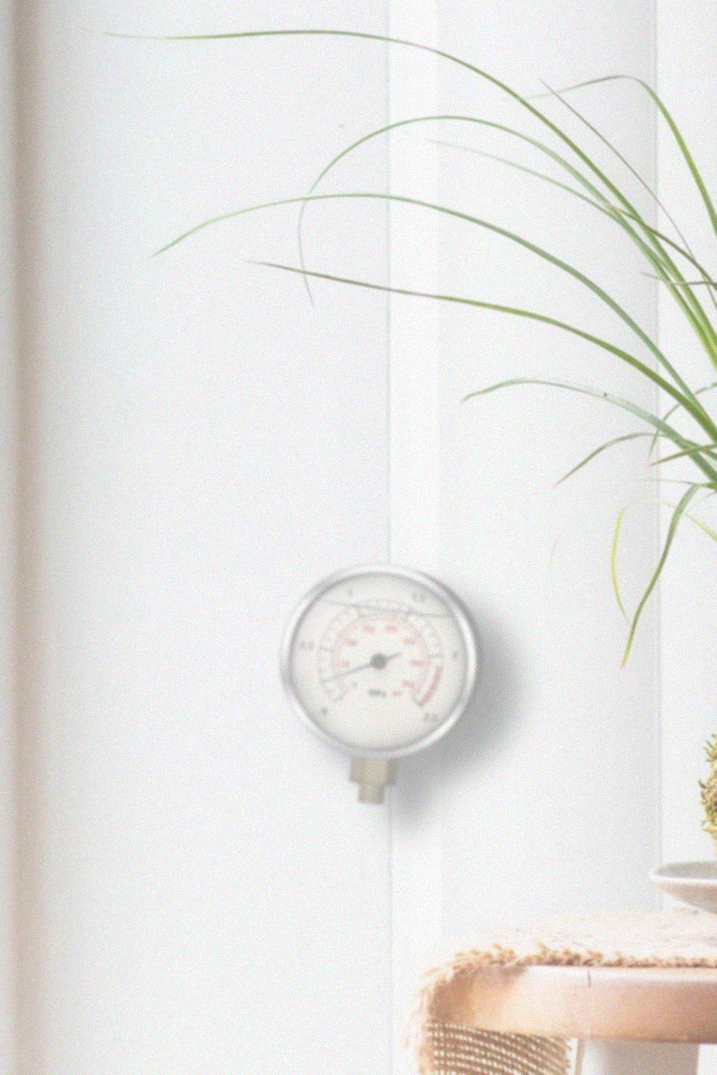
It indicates 0.2; MPa
